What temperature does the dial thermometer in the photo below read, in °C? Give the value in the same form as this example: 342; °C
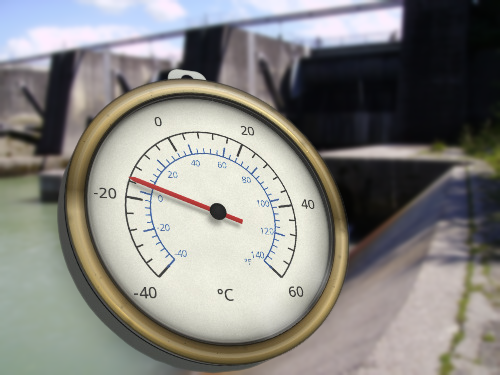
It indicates -16; °C
